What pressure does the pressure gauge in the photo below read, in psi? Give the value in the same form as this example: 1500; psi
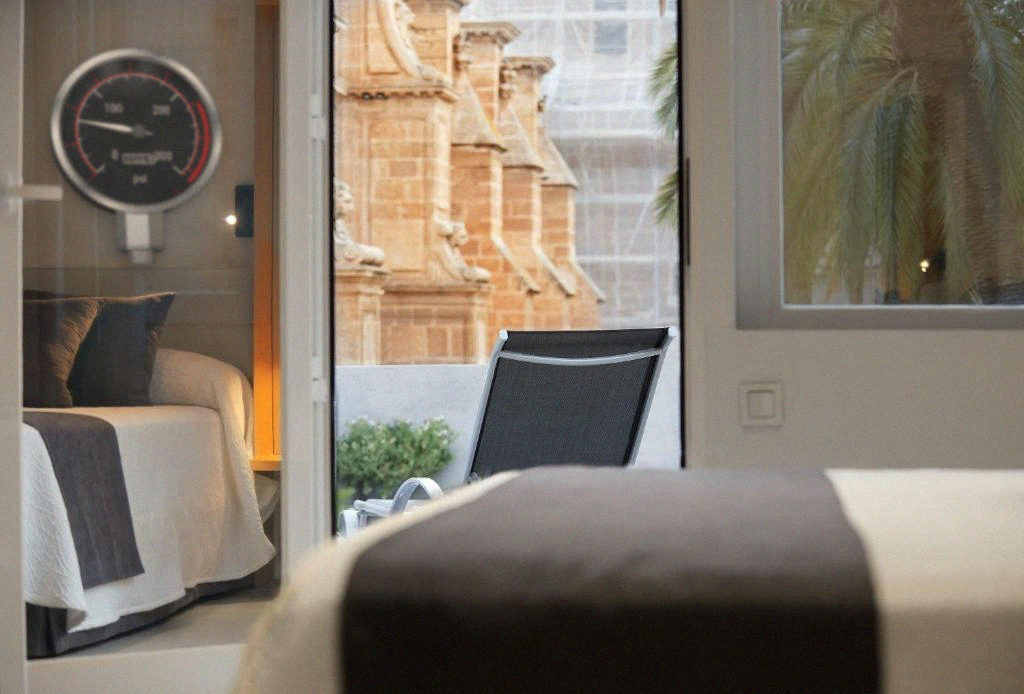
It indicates 60; psi
